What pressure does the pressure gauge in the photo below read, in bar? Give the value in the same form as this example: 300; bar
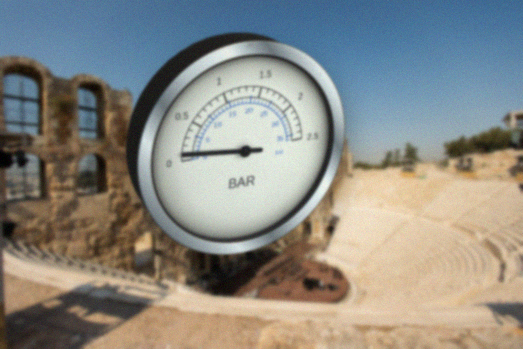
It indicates 0.1; bar
